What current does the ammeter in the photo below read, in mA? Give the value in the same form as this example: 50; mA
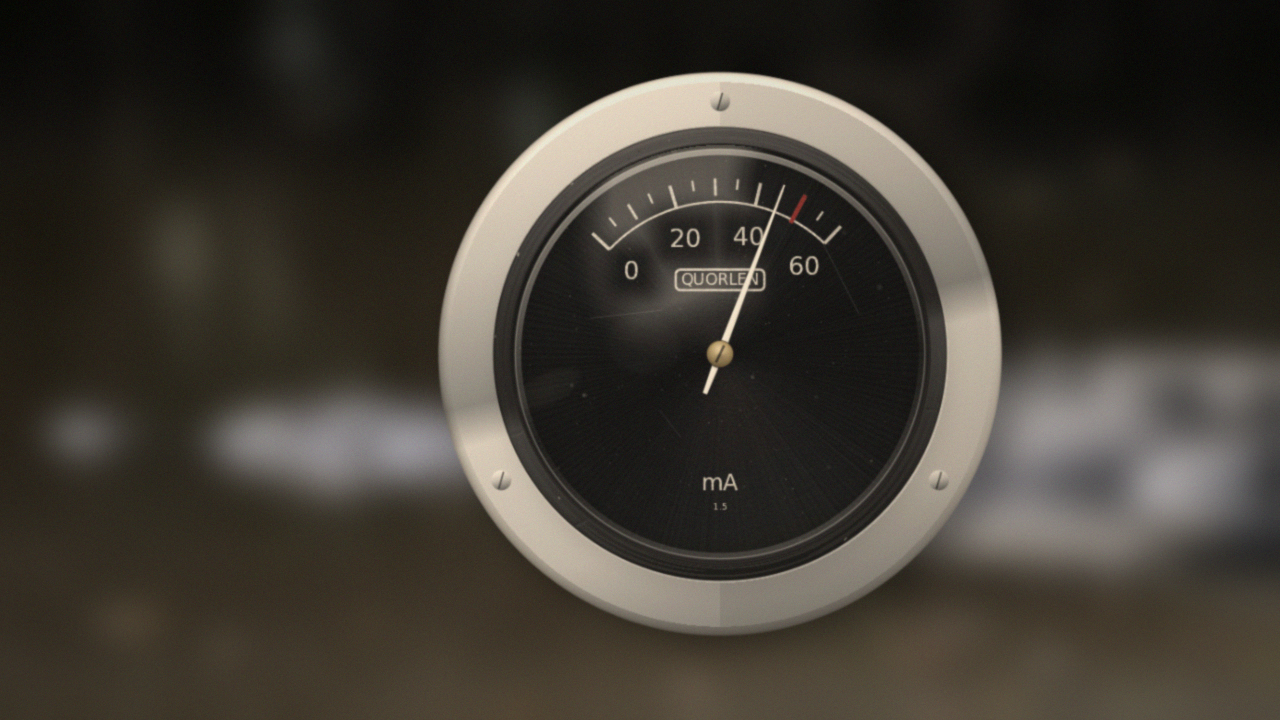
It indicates 45; mA
